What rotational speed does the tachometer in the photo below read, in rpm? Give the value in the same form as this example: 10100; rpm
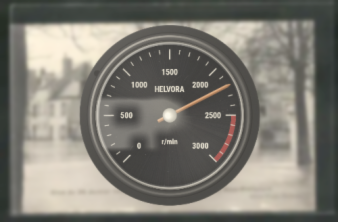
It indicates 2200; rpm
